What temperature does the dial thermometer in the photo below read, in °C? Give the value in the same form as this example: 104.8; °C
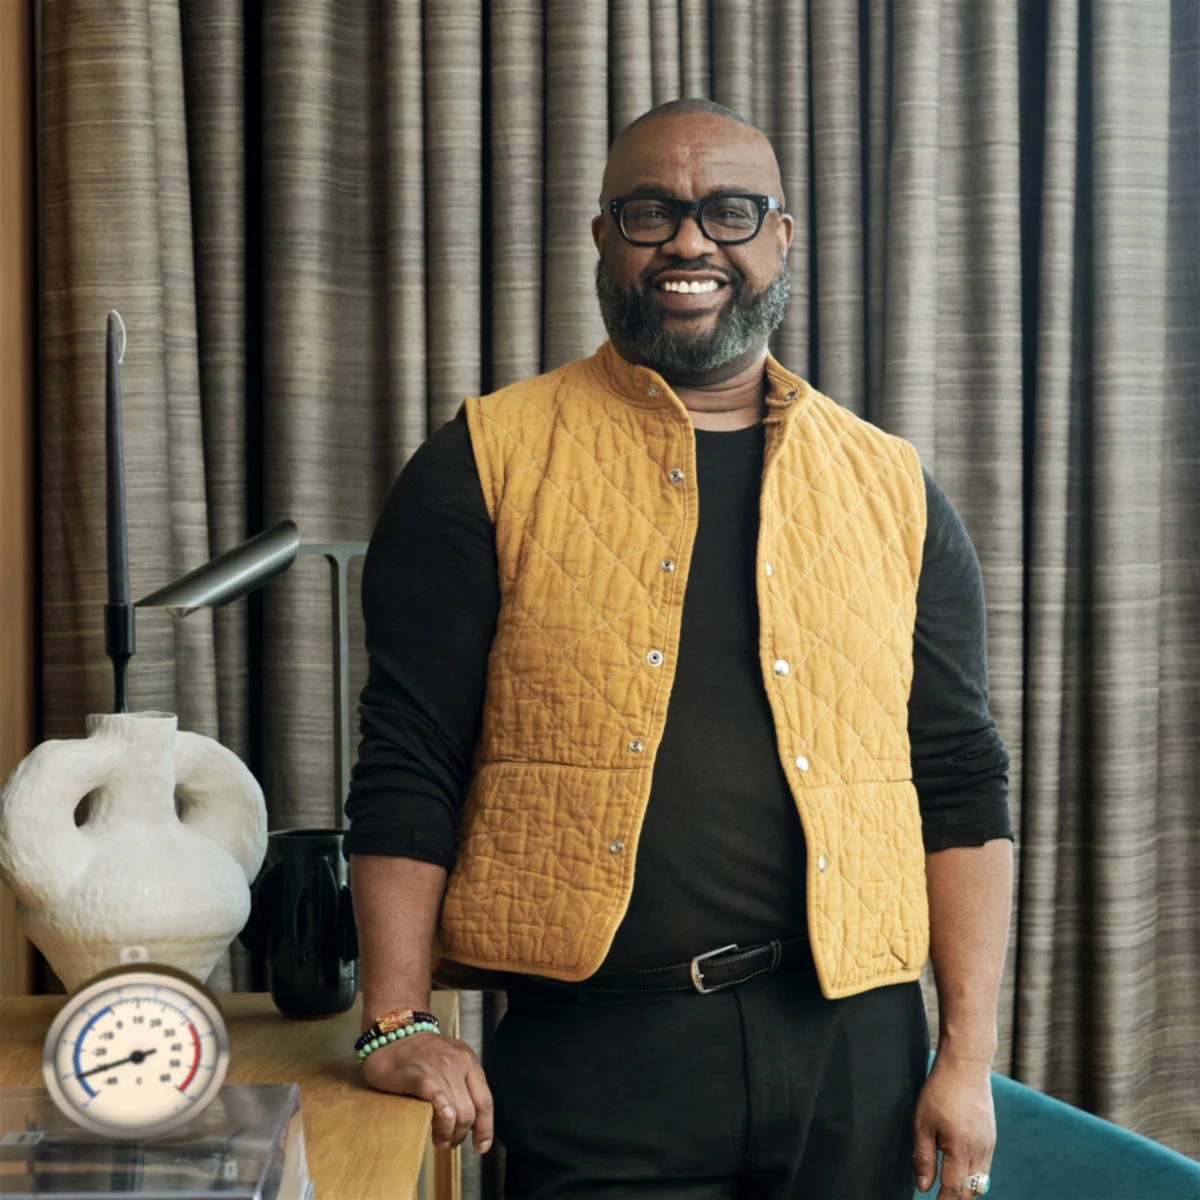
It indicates -30; °C
